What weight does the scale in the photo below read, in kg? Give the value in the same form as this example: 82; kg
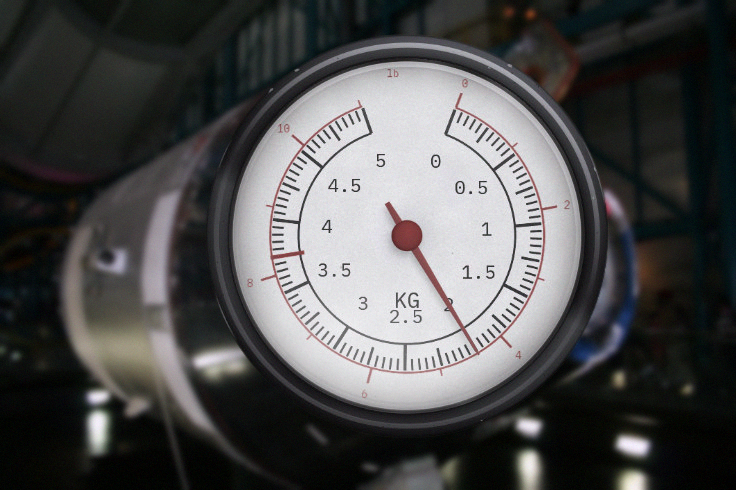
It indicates 2; kg
